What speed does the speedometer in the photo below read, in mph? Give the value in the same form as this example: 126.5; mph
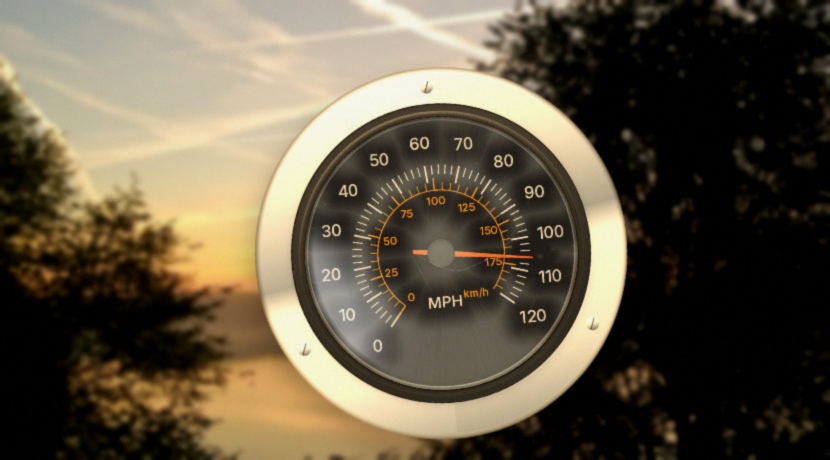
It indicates 106; mph
